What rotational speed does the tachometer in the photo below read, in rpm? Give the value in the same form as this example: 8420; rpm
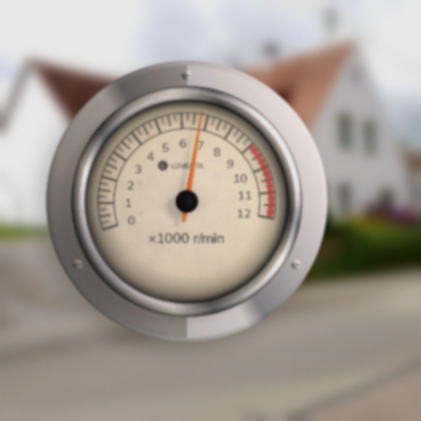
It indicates 6750; rpm
